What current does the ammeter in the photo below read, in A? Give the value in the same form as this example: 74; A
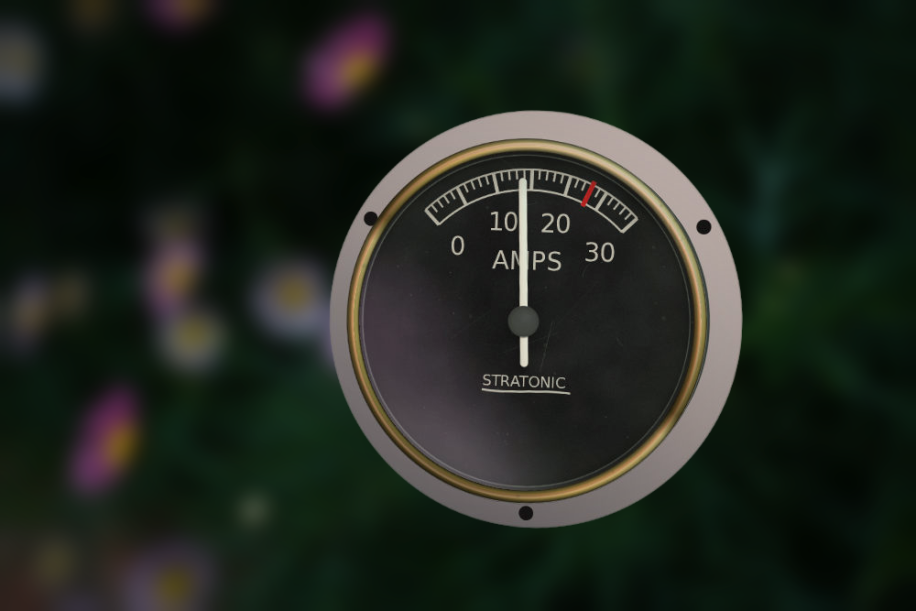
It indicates 14; A
